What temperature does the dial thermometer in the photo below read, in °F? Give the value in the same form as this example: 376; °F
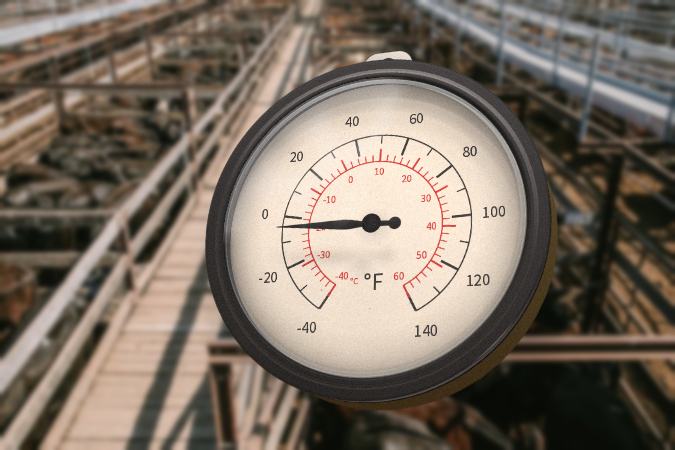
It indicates -5; °F
